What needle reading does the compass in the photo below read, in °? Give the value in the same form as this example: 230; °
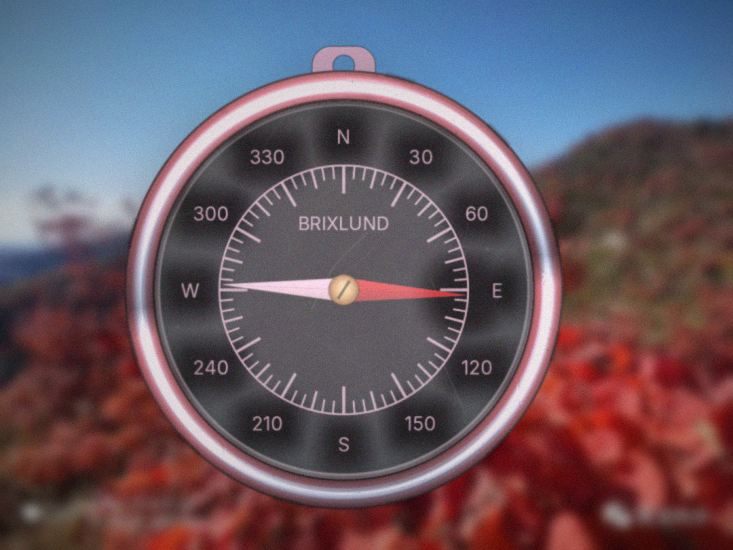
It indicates 92.5; °
